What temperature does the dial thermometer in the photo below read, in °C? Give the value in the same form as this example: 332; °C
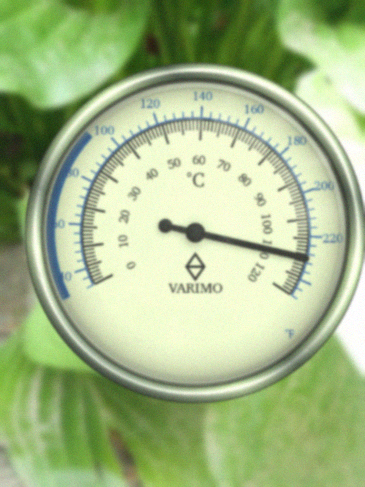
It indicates 110; °C
